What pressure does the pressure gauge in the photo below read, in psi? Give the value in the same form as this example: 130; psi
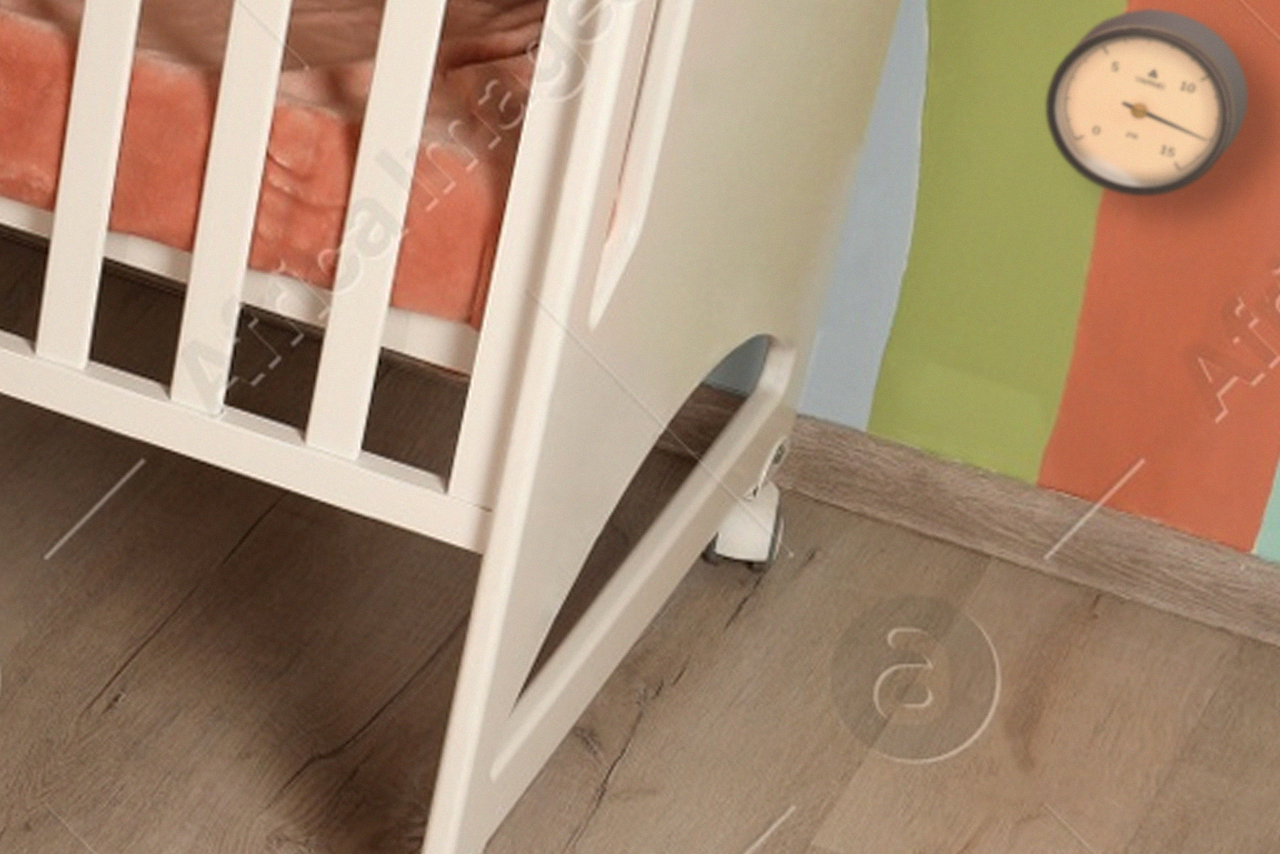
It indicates 13; psi
